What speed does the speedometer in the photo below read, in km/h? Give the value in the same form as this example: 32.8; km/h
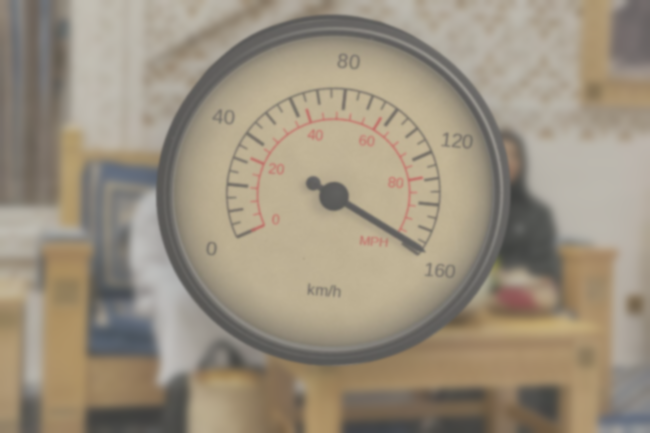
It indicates 157.5; km/h
